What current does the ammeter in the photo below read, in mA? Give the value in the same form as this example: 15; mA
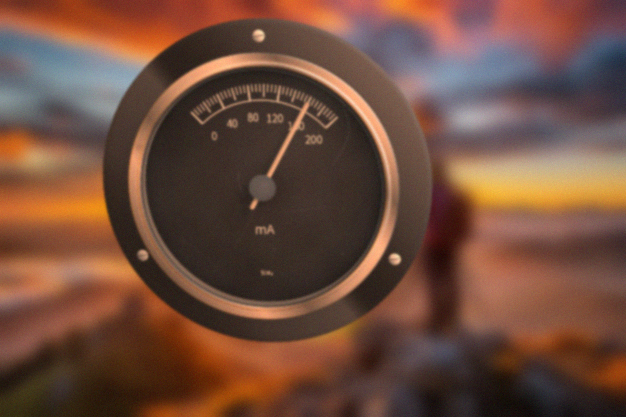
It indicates 160; mA
